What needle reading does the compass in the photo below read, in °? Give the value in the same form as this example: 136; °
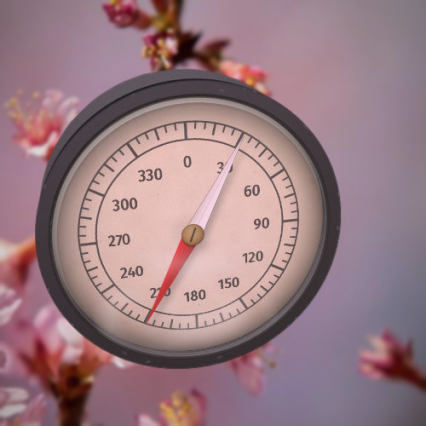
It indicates 210; °
